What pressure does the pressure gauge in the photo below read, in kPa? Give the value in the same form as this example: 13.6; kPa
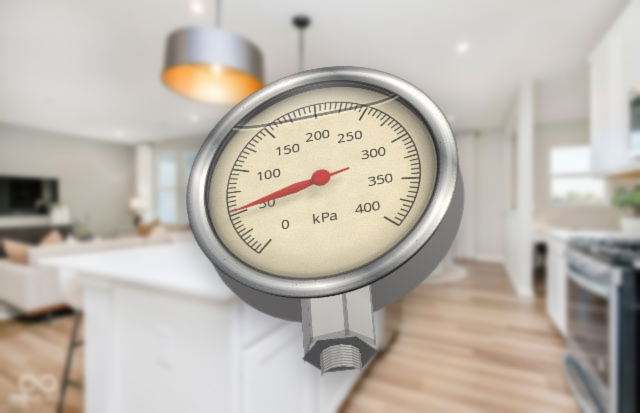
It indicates 50; kPa
